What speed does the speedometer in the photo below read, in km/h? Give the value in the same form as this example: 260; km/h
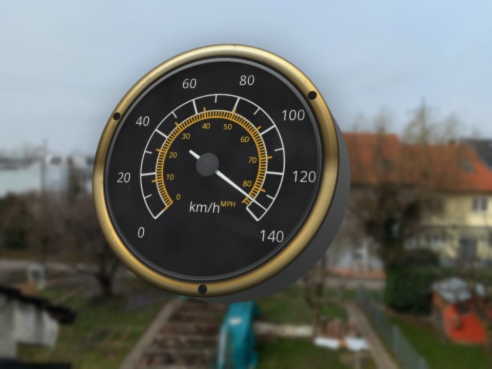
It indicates 135; km/h
